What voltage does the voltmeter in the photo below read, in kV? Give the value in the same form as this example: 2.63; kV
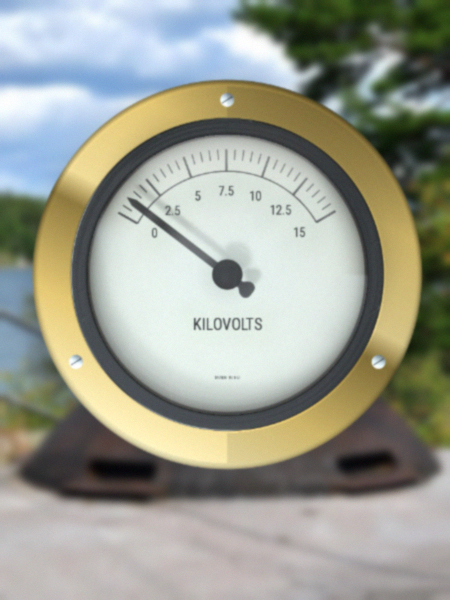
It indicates 1; kV
